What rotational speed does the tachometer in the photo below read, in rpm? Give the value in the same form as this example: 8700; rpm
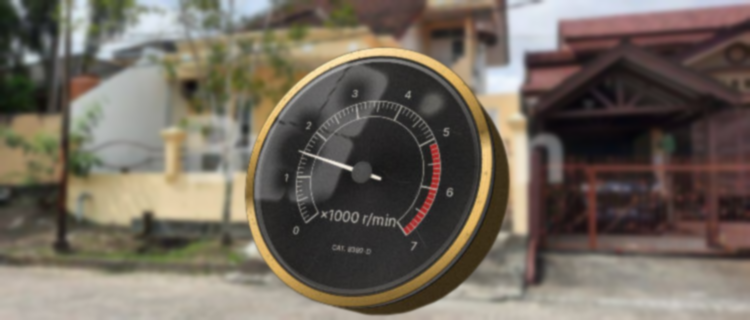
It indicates 1500; rpm
